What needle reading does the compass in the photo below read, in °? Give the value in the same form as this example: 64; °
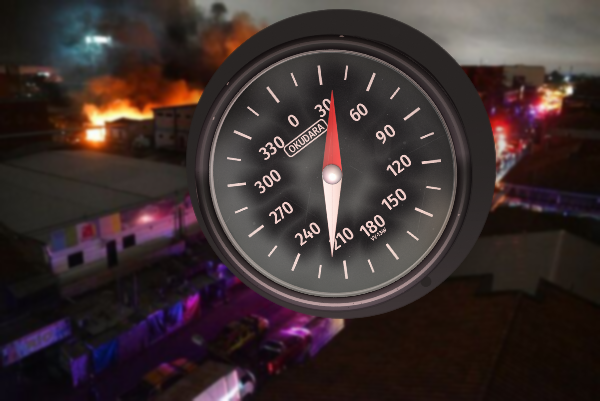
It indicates 37.5; °
